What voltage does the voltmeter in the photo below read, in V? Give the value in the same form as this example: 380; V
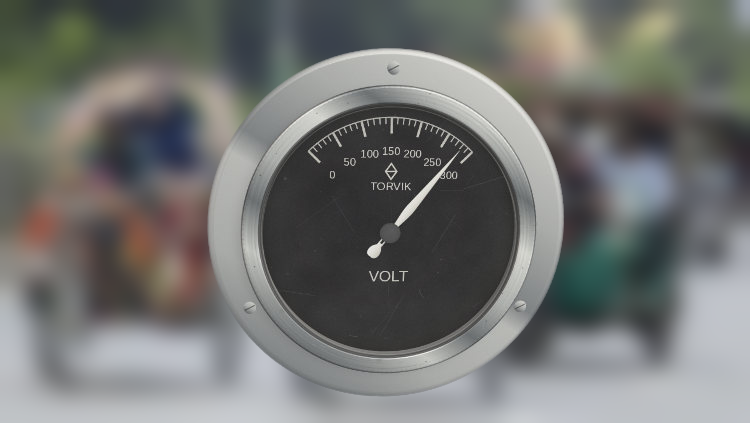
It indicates 280; V
